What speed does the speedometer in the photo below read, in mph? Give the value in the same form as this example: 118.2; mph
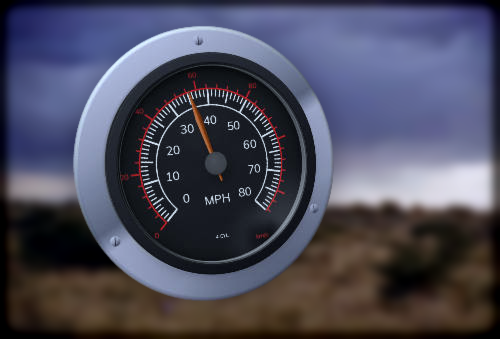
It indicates 35; mph
